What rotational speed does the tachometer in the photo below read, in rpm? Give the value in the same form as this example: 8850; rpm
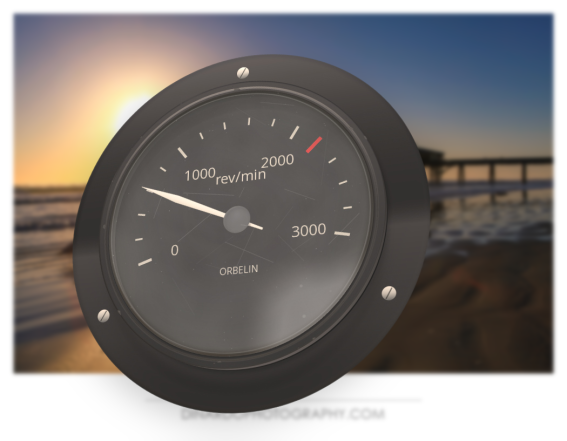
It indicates 600; rpm
